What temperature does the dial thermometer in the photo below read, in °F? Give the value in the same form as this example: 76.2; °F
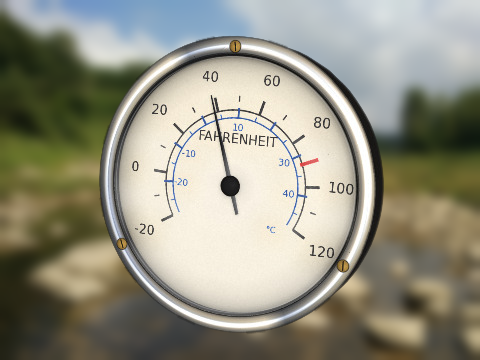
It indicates 40; °F
